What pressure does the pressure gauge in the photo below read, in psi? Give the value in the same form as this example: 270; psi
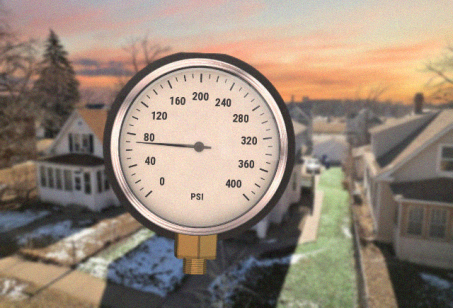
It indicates 70; psi
